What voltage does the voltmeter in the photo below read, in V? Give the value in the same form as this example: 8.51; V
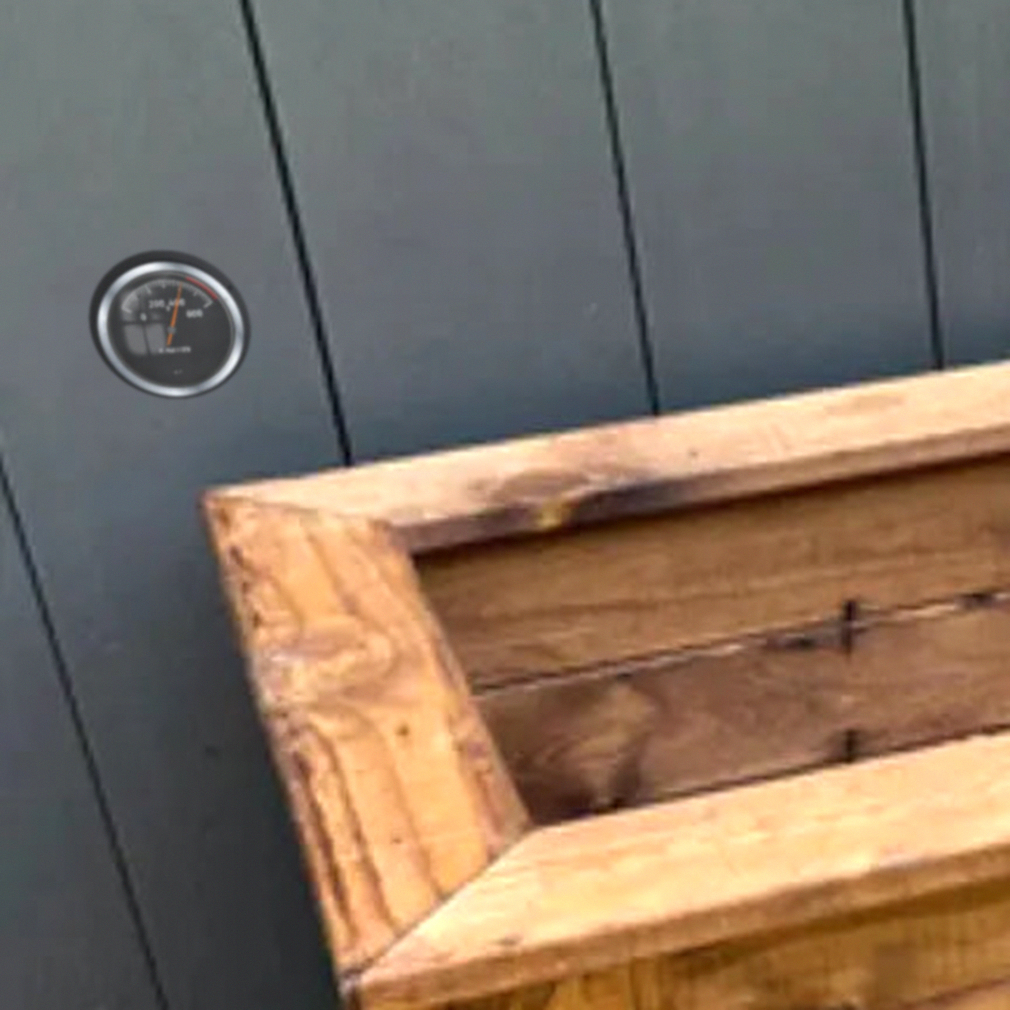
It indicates 400; V
